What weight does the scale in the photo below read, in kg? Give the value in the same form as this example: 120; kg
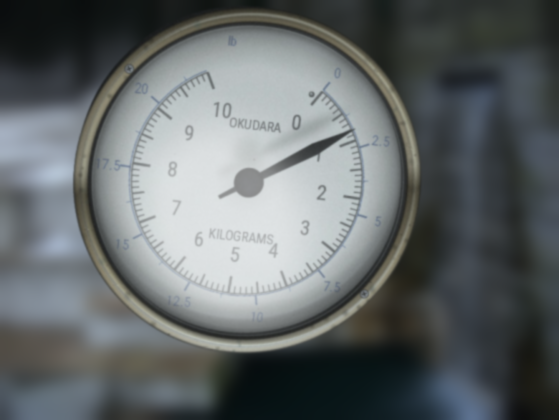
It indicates 0.8; kg
